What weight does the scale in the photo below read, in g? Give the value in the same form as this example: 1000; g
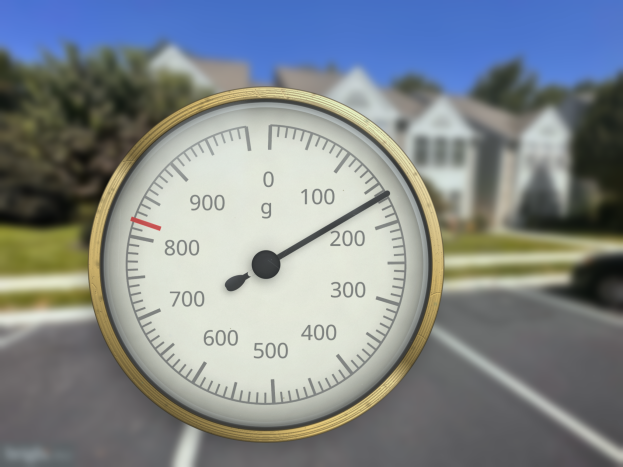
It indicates 165; g
